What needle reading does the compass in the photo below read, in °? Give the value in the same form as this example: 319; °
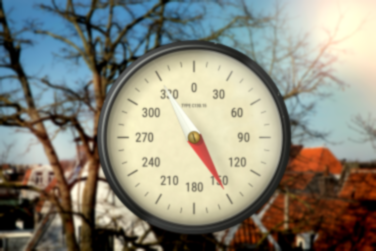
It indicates 150; °
